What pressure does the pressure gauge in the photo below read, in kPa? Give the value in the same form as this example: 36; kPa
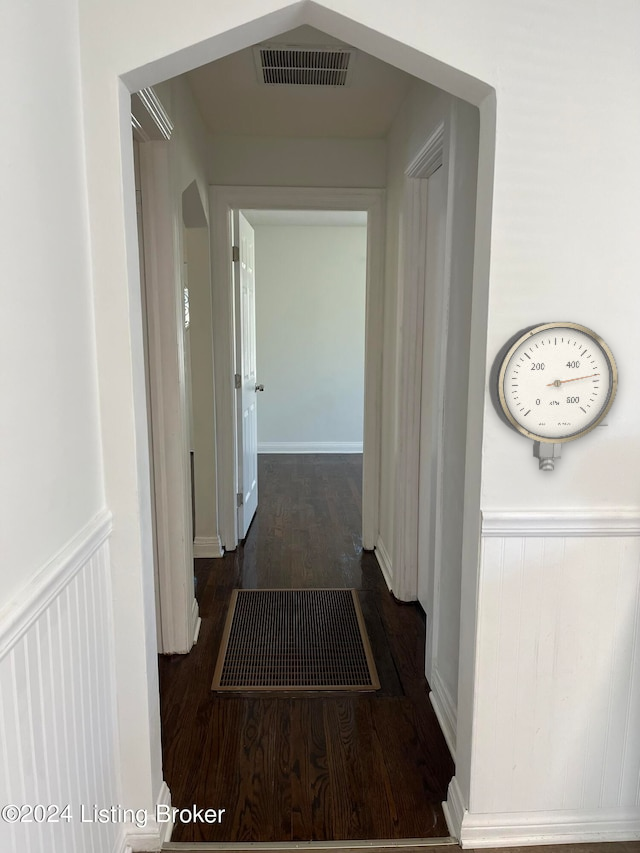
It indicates 480; kPa
